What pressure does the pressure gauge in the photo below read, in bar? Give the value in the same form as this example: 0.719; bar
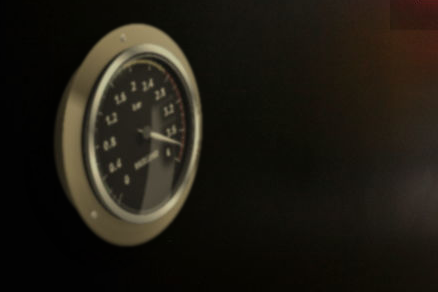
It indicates 3.8; bar
